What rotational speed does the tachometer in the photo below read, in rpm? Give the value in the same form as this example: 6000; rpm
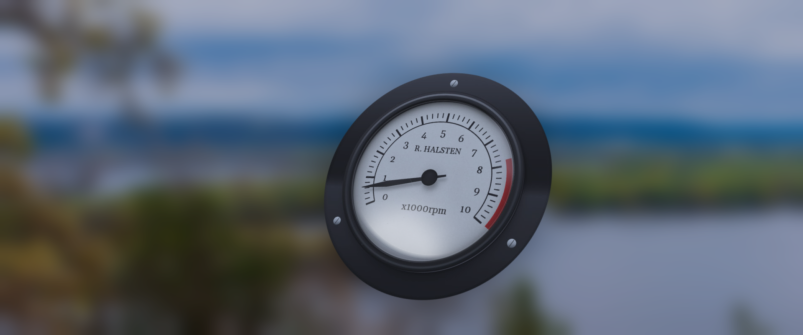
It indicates 600; rpm
